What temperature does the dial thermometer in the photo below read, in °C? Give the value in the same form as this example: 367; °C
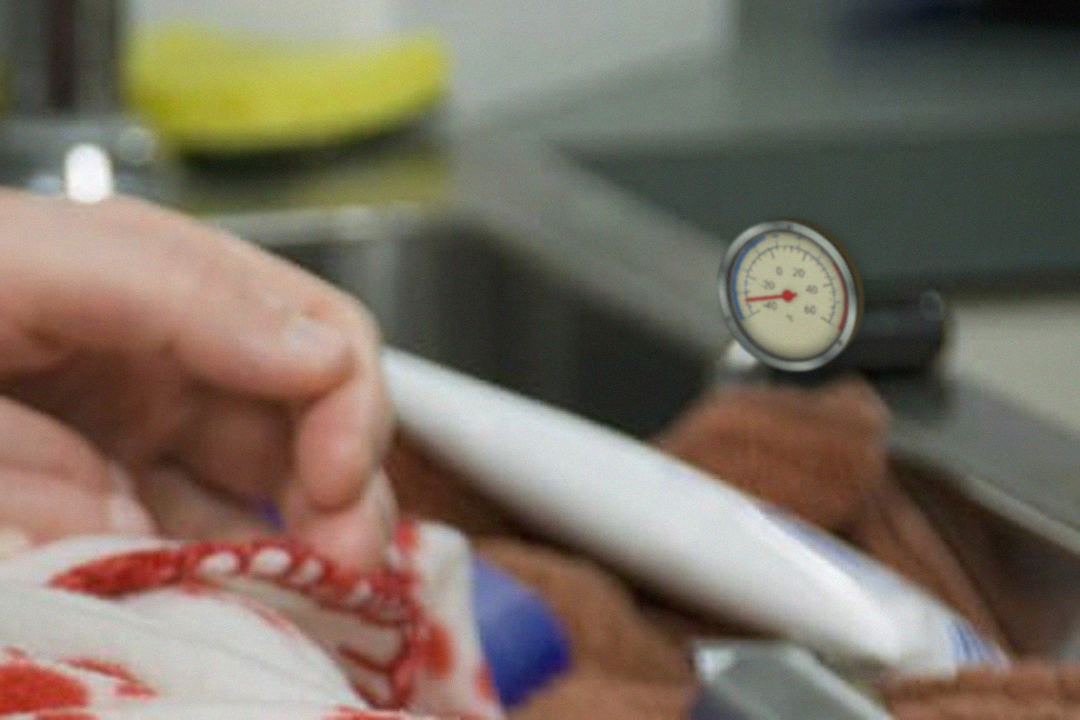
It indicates -32; °C
